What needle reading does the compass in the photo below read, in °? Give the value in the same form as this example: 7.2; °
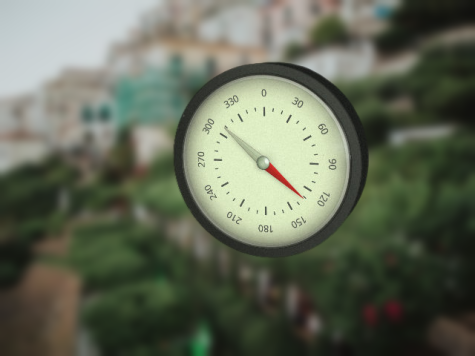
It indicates 130; °
